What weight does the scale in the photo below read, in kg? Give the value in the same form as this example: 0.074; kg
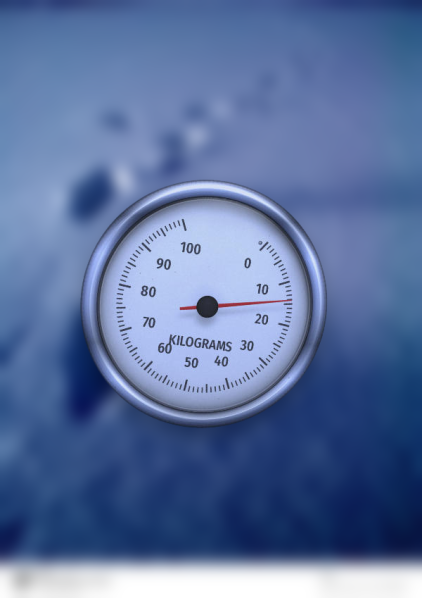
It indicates 14; kg
